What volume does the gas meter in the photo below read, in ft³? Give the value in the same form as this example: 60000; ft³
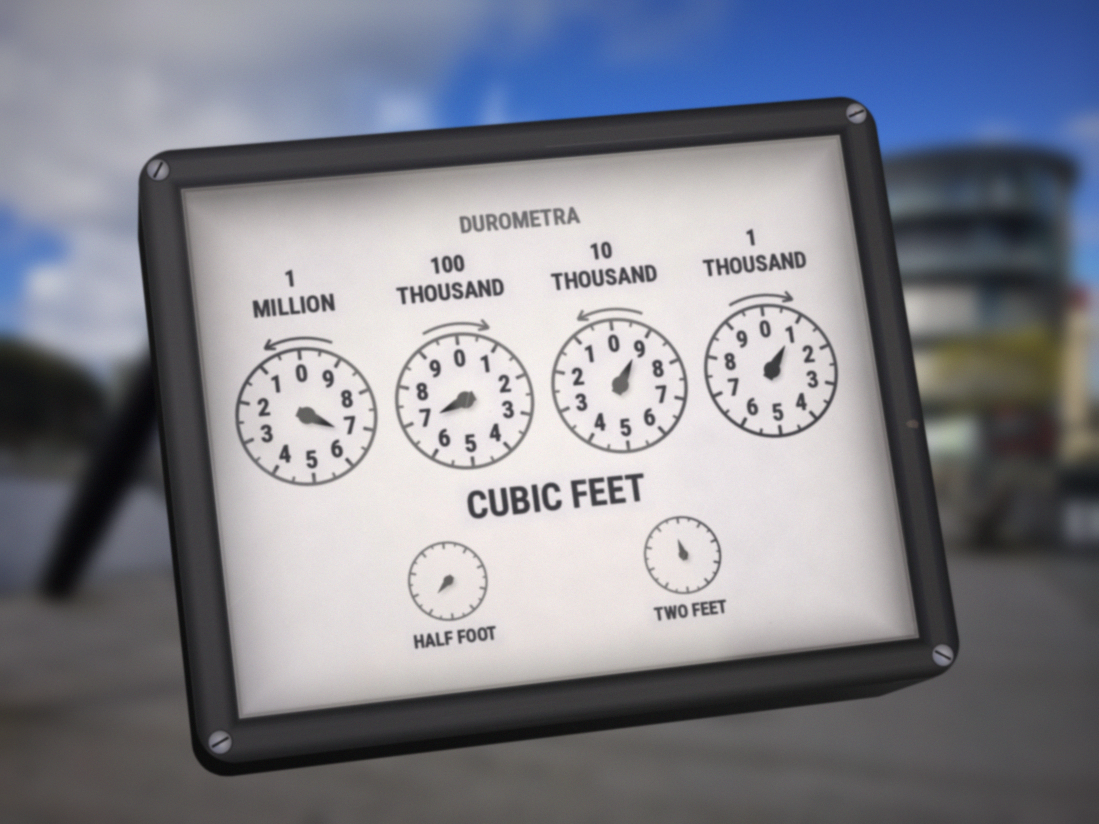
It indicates 669100; ft³
